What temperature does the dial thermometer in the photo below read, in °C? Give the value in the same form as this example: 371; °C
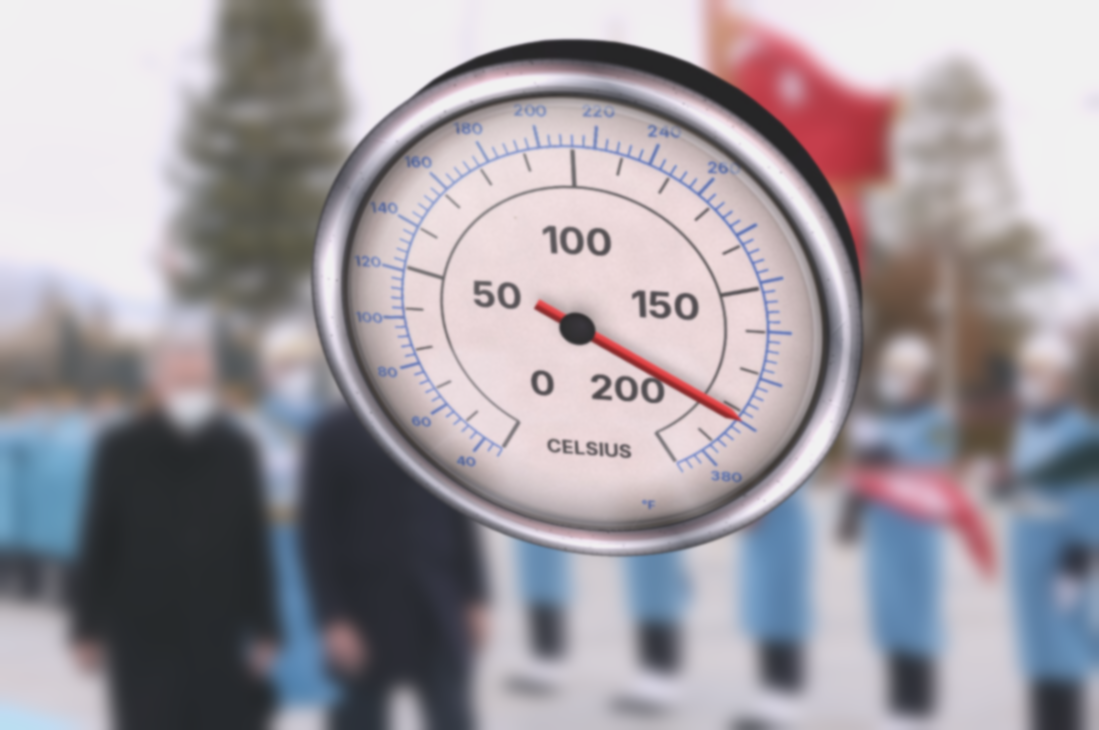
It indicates 180; °C
